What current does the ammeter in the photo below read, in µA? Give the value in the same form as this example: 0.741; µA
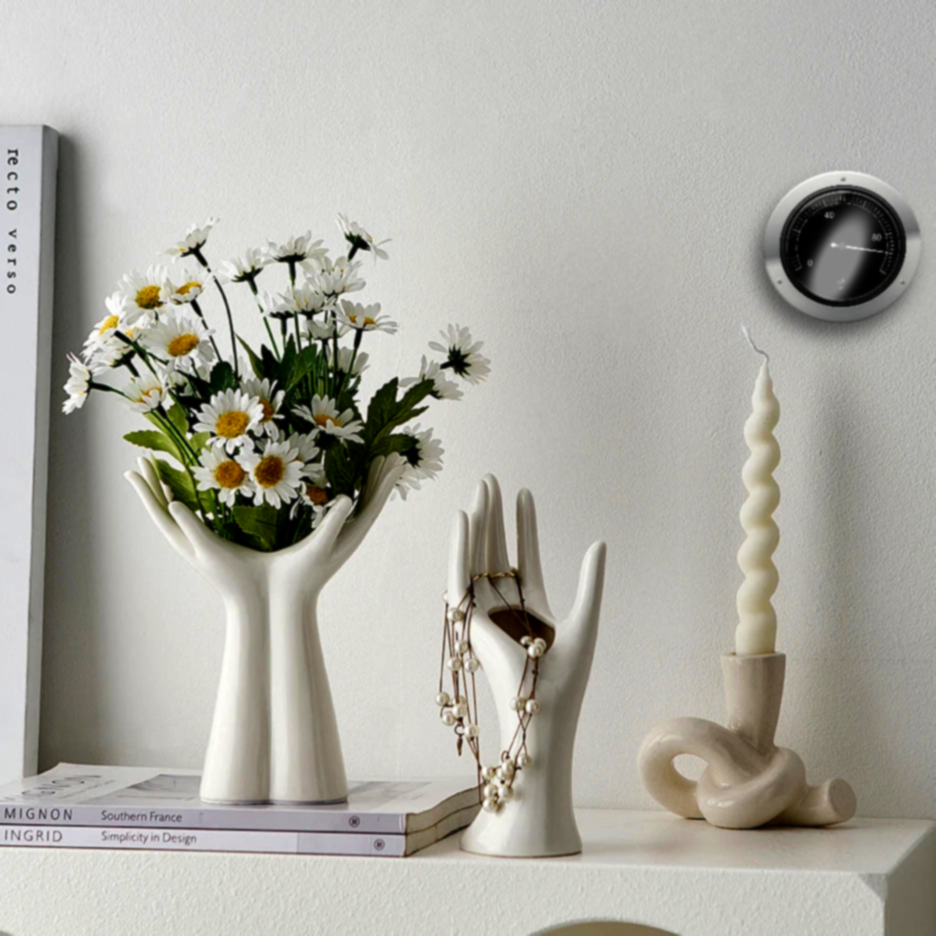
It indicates 90; µA
